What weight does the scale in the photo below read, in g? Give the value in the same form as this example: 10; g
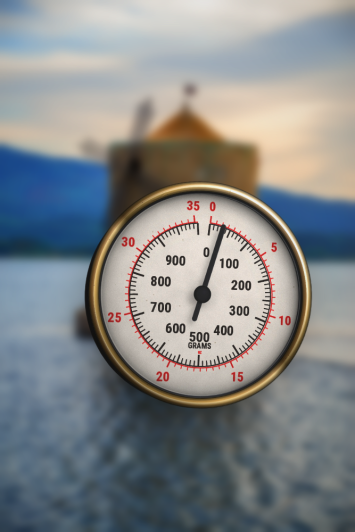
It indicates 30; g
